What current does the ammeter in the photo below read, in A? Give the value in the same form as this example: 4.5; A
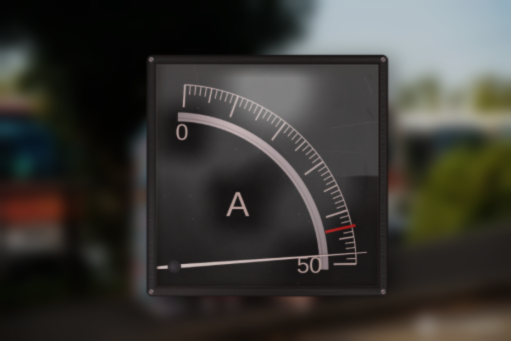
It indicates 48; A
